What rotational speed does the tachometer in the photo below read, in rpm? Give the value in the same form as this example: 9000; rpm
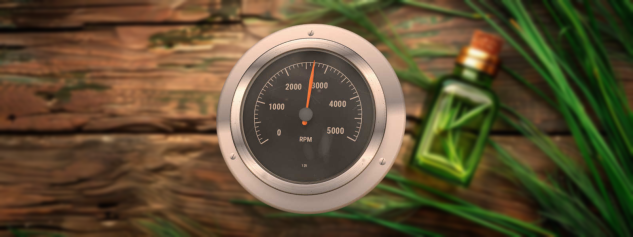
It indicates 2700; rpm
